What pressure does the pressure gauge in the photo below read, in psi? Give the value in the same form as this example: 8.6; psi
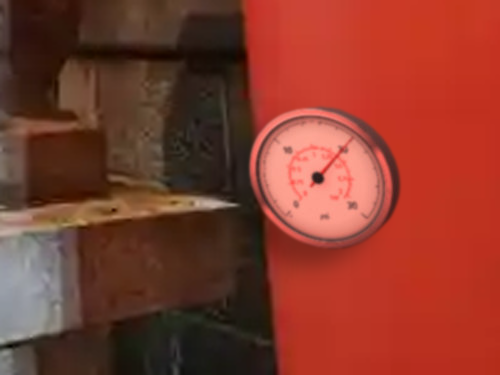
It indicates 20; psi
